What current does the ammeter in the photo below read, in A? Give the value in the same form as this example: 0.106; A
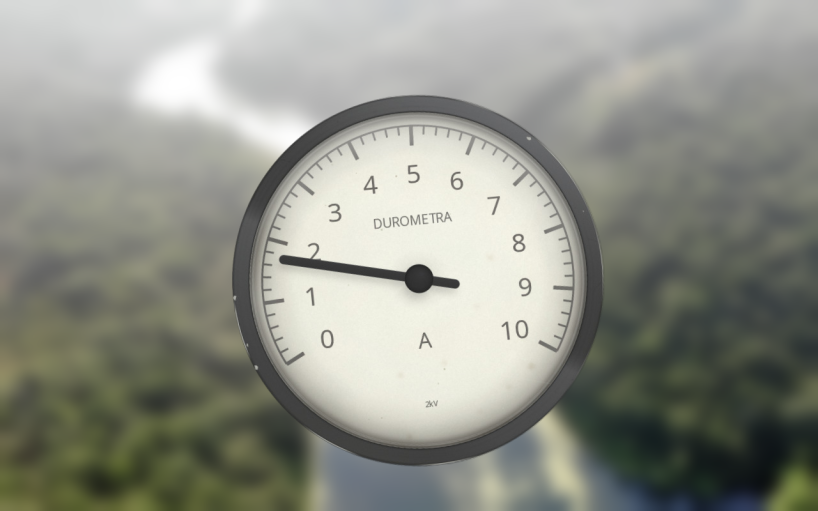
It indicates 1.7; A
